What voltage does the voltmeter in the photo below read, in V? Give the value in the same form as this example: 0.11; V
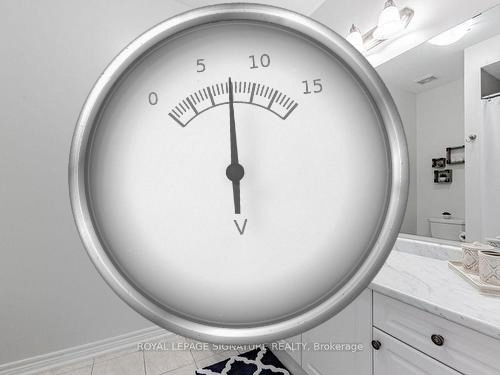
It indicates 7.5; V
